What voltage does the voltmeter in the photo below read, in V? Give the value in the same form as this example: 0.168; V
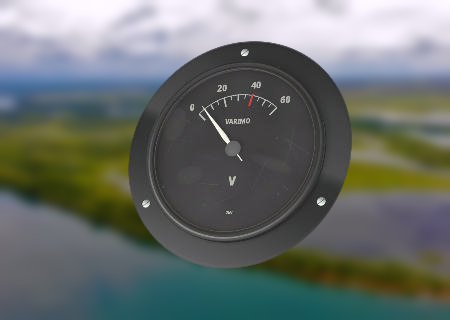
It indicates 5; V
